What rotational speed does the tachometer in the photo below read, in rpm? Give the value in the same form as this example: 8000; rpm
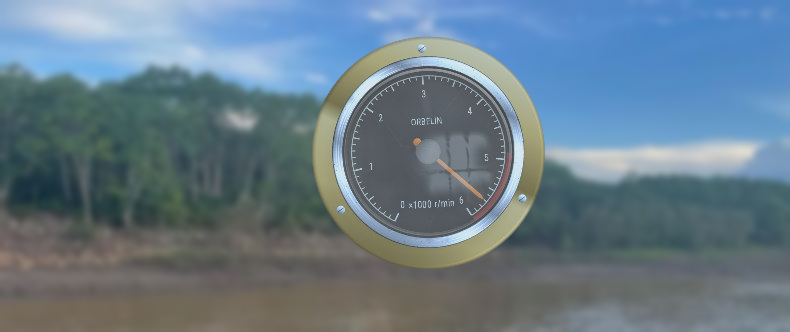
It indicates 5700; rpm
